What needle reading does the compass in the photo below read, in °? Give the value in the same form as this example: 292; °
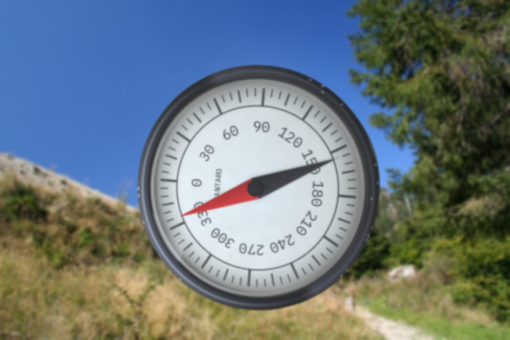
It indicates 335; °
